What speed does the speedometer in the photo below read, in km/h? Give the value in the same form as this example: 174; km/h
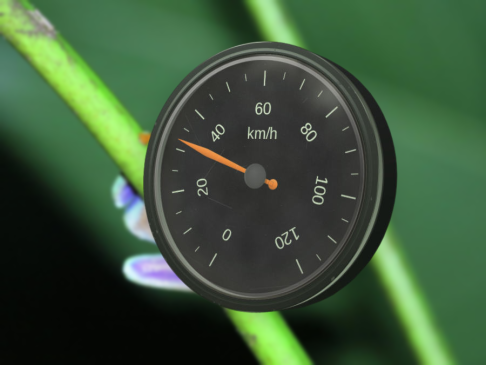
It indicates 32.5; km/h
